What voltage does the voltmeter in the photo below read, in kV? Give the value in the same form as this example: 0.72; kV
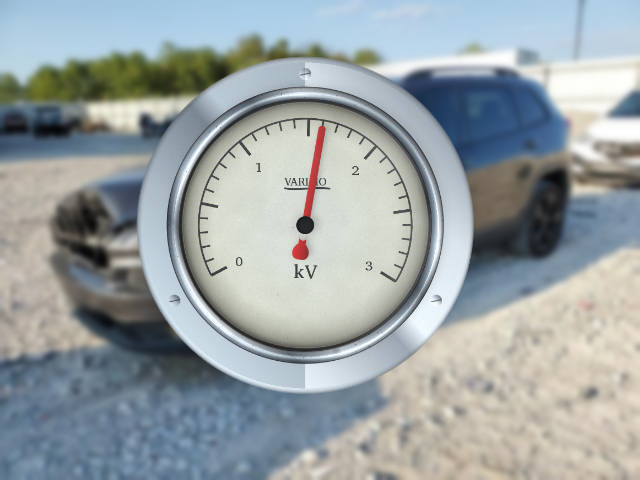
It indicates 1.6; kV
